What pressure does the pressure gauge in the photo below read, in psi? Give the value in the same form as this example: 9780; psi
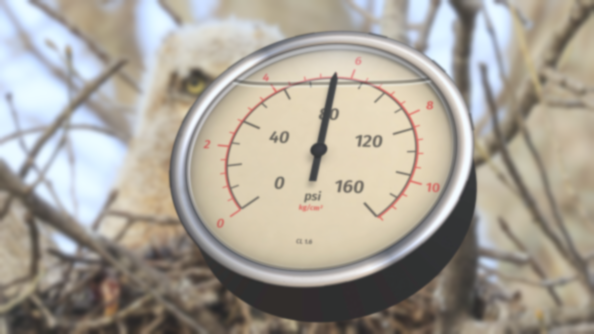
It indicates 80; psi
